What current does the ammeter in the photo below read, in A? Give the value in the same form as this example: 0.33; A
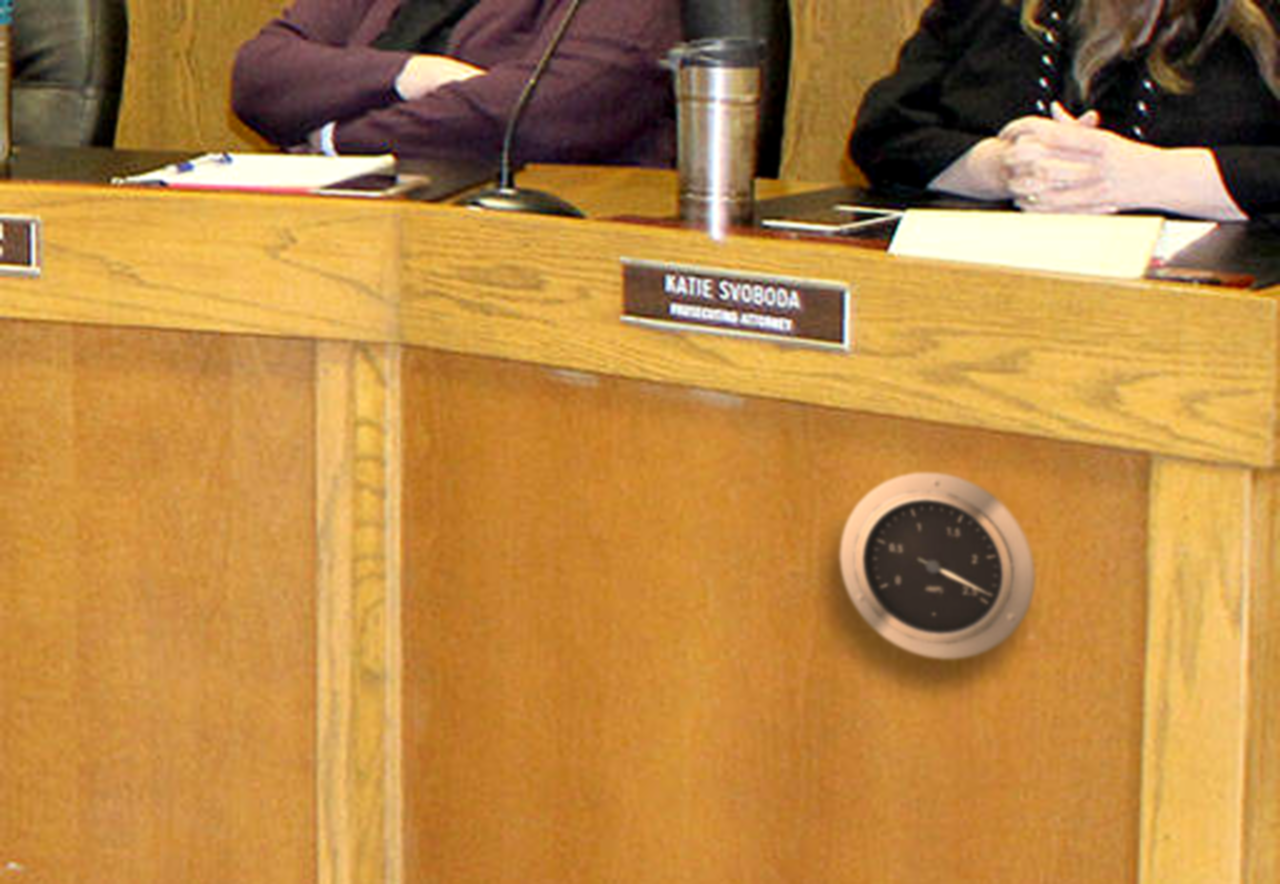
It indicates 2.4; A
